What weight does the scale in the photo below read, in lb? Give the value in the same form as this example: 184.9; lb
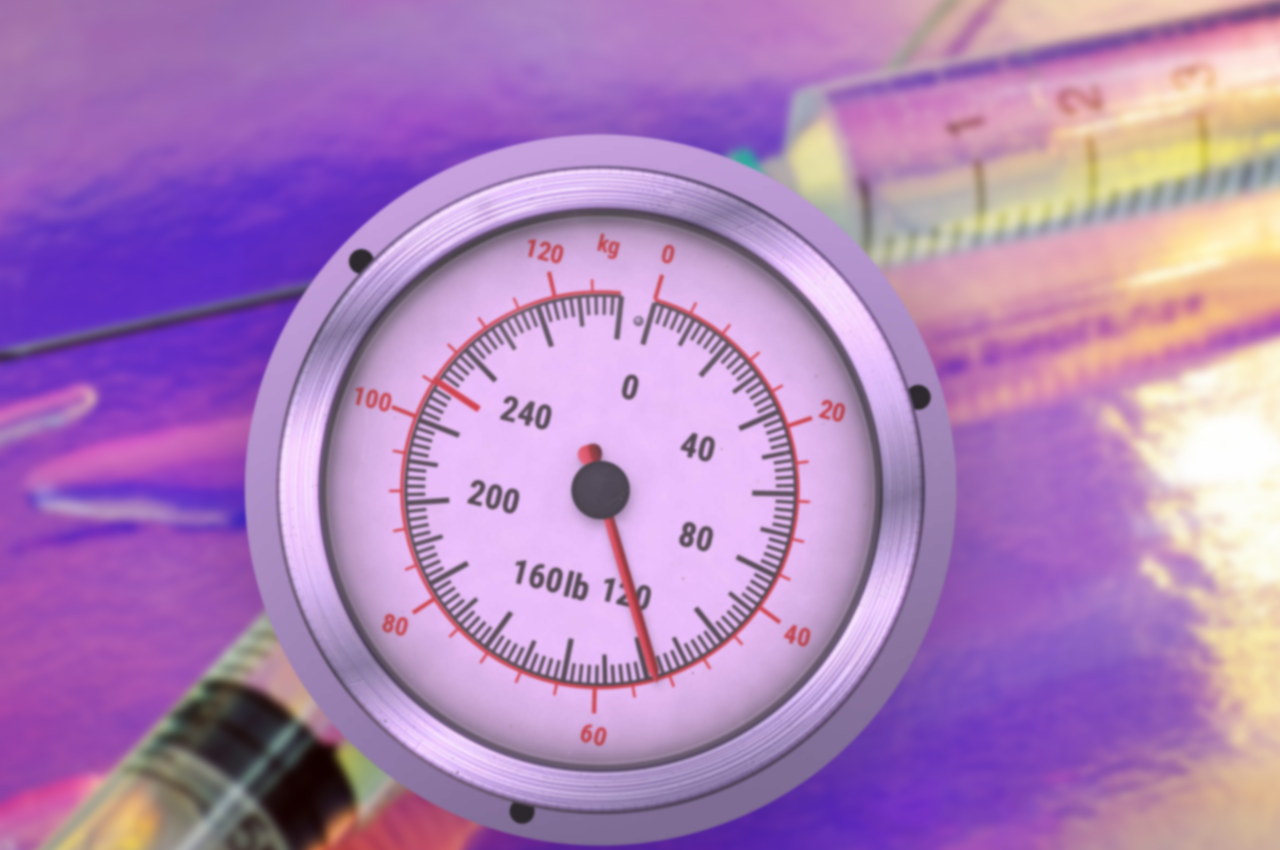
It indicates 118; lb
